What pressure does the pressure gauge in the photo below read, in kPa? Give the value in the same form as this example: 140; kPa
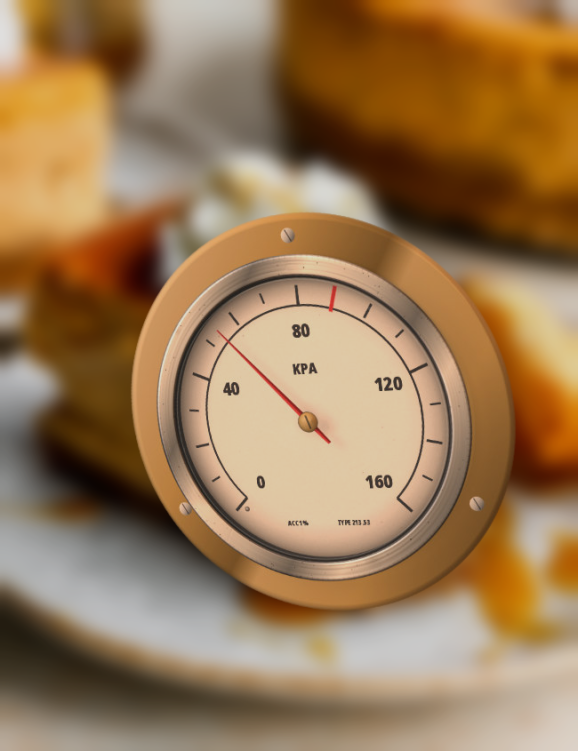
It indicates 55; kPa
